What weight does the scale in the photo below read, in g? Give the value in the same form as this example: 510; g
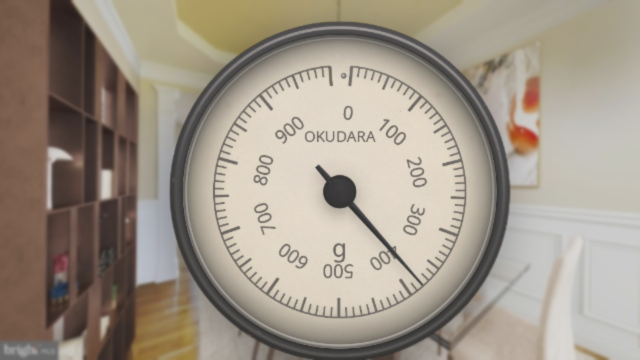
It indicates 380; g
